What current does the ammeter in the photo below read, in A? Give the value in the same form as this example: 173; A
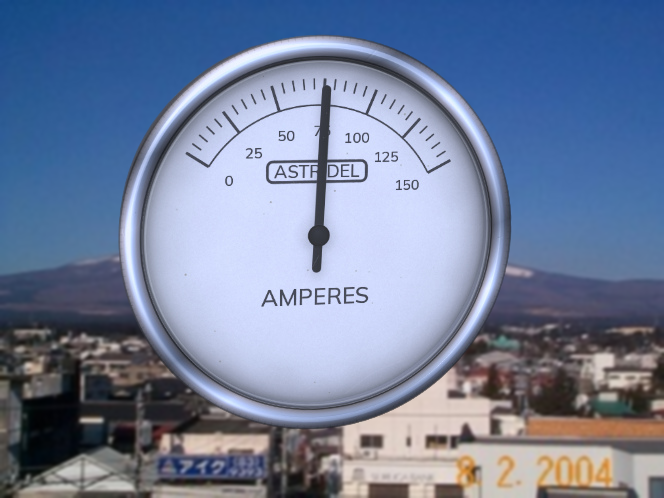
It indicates 75; A
